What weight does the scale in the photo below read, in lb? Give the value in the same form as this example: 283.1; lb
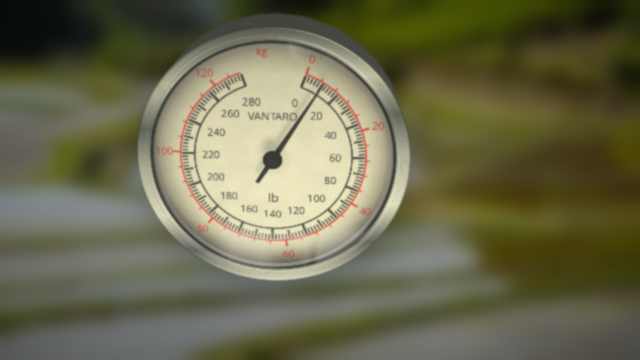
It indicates 10; lb
